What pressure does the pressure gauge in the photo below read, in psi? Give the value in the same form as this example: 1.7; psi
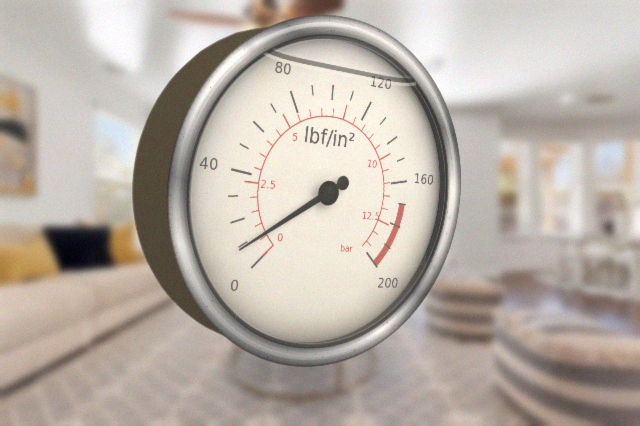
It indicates 10; psi
